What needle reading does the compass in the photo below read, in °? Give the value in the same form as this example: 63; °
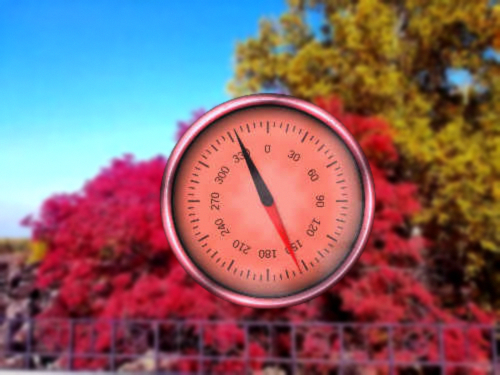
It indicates 155; °
